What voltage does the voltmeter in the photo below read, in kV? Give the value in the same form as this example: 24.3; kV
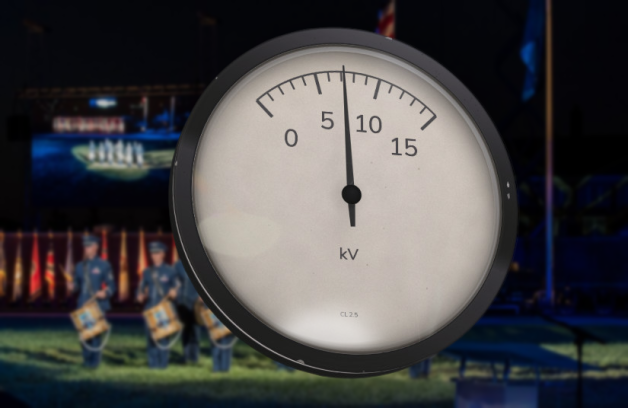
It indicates 7; kV
